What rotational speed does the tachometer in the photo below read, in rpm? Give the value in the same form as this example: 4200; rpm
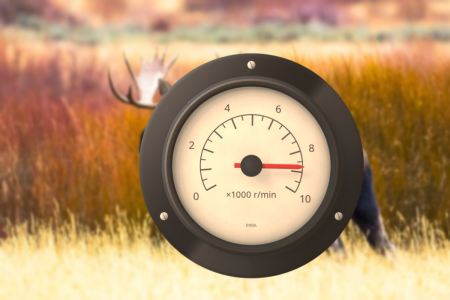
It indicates 8750; rpm
